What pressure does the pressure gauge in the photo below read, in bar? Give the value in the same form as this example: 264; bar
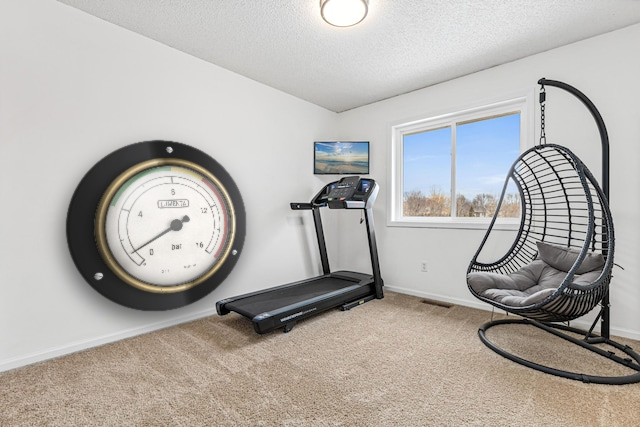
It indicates 1; bar
